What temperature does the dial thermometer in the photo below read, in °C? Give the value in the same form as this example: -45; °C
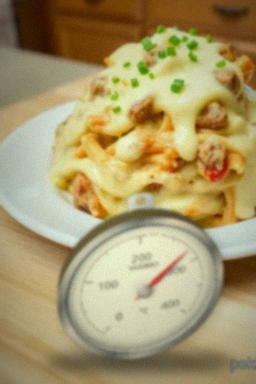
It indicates 275; °C
